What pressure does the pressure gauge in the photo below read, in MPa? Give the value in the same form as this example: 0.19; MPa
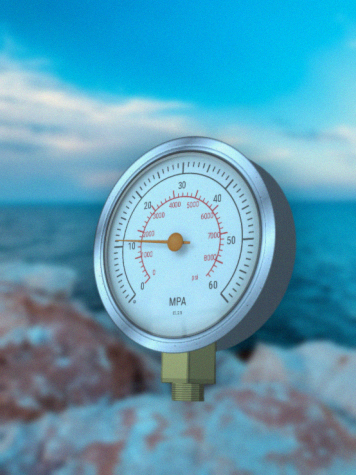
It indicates 11; MPa
